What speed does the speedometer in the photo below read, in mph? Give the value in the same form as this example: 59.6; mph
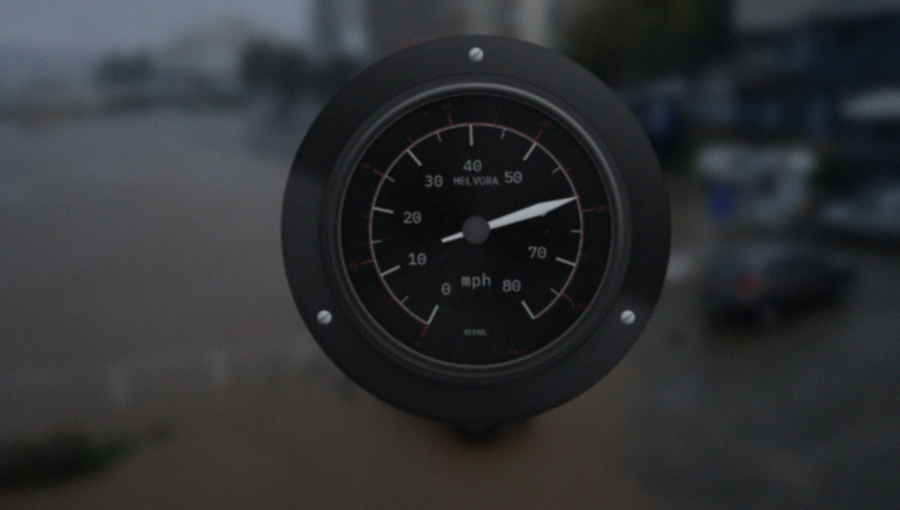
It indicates 60; mph
